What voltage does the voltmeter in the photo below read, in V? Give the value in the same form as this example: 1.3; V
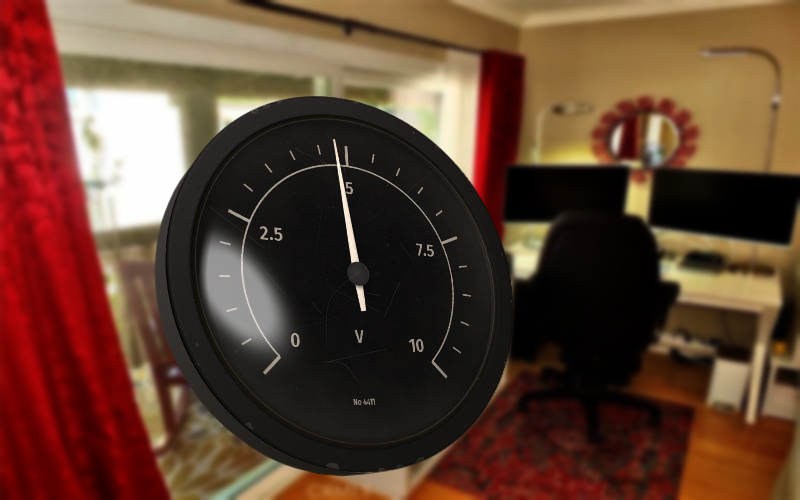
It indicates 4.75; V
